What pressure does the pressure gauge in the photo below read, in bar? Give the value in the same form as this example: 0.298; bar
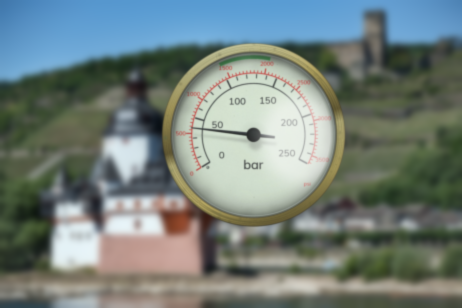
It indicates 40; bar
